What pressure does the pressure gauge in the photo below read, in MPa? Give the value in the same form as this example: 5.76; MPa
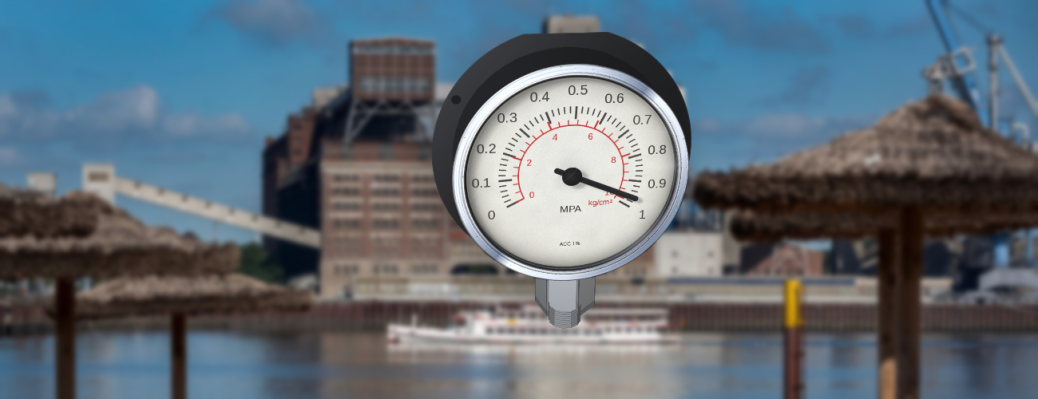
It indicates 0.96; MPa
